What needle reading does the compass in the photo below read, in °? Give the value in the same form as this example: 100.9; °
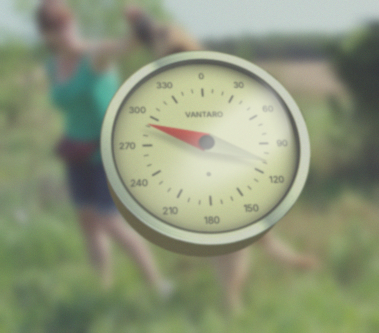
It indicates 290; °
